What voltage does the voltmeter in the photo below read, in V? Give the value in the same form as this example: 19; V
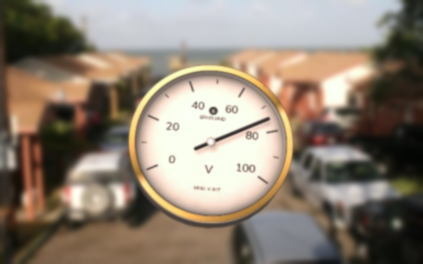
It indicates 75; V
